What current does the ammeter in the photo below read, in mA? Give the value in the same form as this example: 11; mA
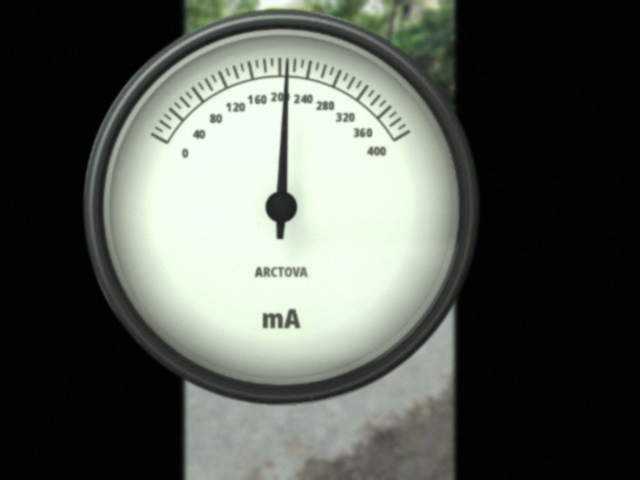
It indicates 210; mA
